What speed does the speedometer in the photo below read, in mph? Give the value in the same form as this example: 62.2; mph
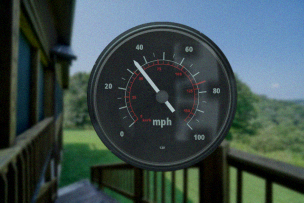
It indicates 35; mph
